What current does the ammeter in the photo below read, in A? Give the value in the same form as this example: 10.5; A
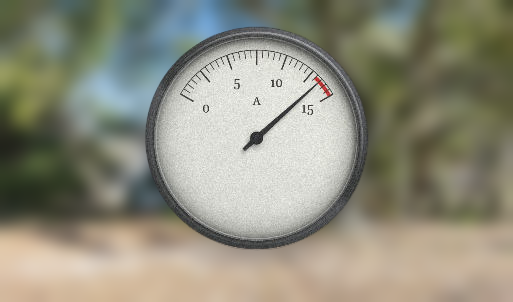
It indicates 13.5; A
